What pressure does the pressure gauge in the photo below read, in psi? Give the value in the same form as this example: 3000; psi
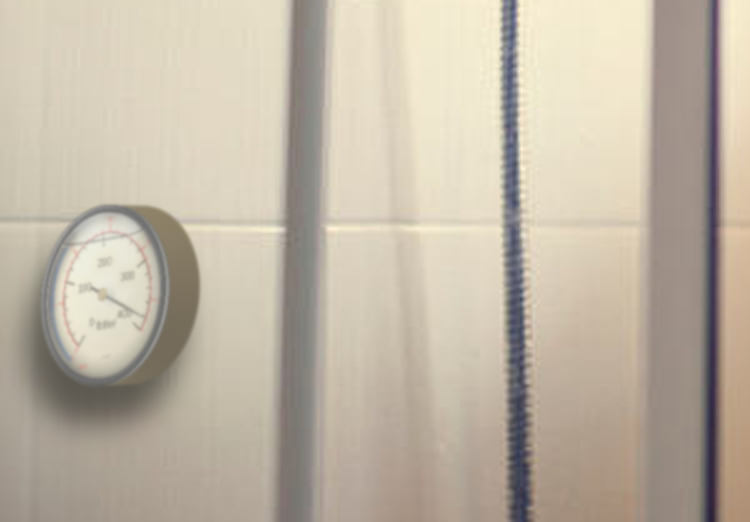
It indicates 380; psi
